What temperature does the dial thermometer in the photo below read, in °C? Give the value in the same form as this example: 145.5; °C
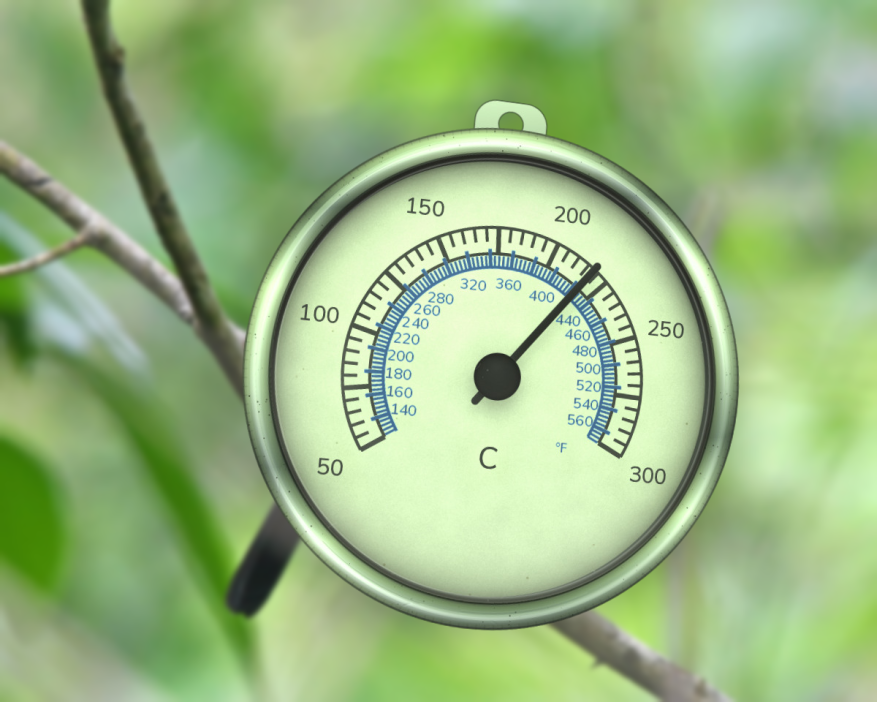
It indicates 217.5; °C
